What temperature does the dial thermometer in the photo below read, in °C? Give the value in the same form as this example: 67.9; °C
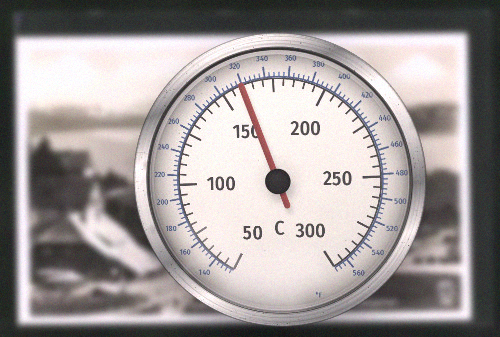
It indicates 160; °C
